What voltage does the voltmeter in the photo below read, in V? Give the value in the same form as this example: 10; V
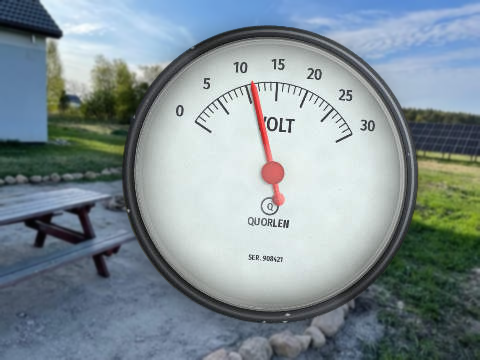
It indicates 11; V
